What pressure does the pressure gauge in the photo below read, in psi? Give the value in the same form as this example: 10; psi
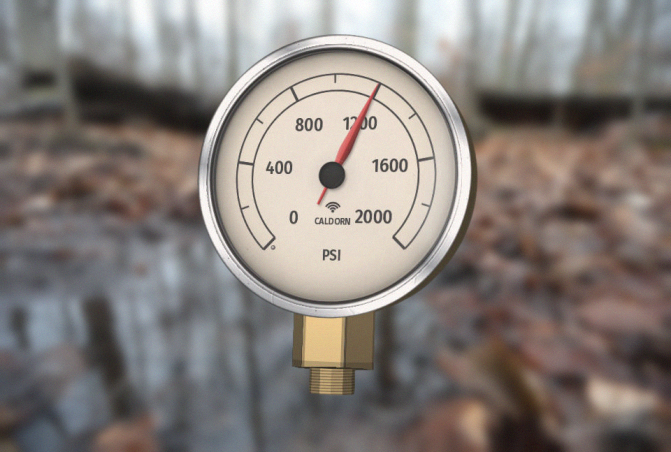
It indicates 1200; psi
